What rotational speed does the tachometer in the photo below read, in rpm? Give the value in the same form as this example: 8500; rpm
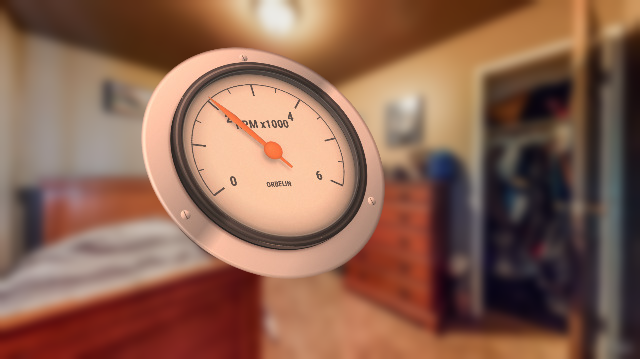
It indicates 2000; rpm
